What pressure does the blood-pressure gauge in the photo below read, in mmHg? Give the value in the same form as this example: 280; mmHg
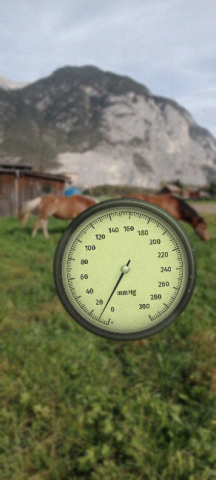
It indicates 10; mmHg
